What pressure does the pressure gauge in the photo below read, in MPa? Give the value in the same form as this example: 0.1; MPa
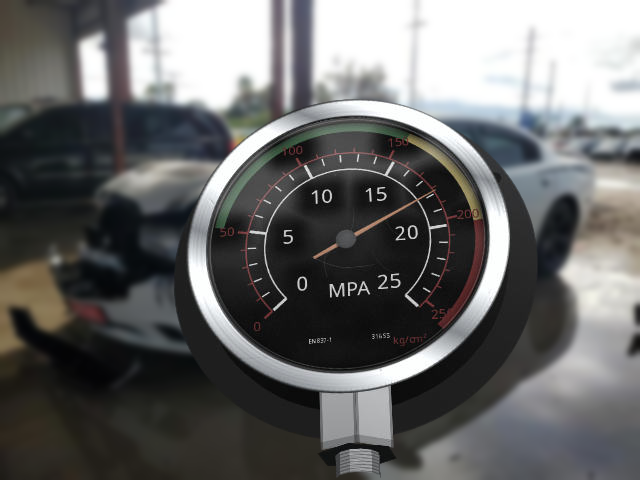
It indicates 18; MPa
